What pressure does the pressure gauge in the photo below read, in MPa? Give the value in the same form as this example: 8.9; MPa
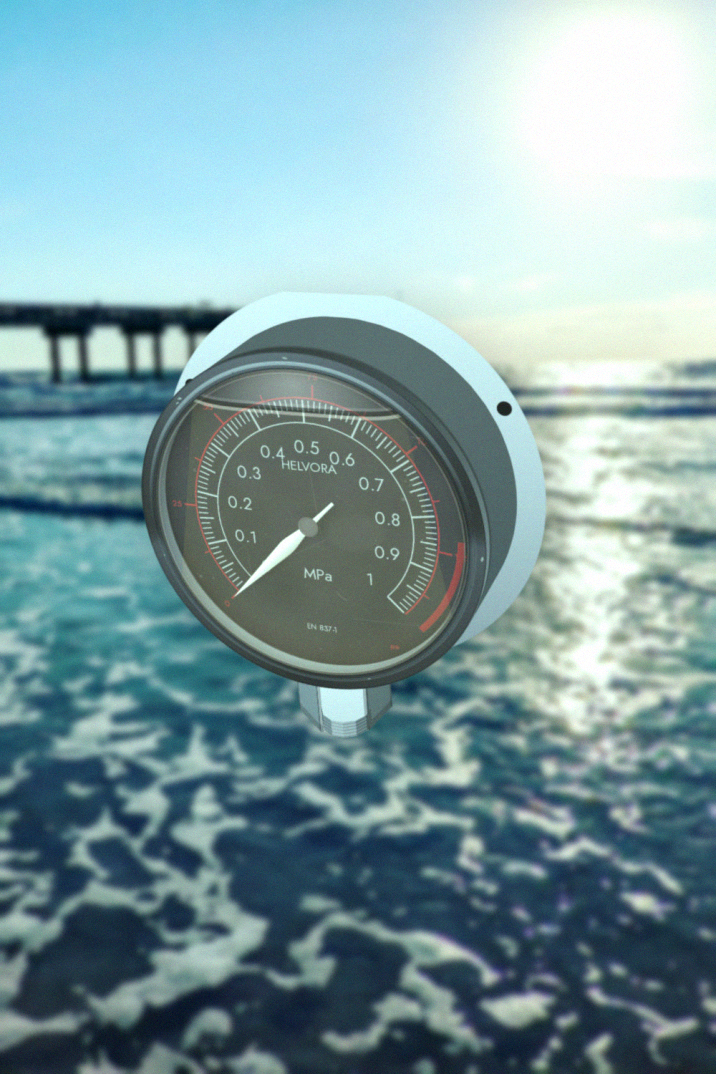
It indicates 0; MPa
